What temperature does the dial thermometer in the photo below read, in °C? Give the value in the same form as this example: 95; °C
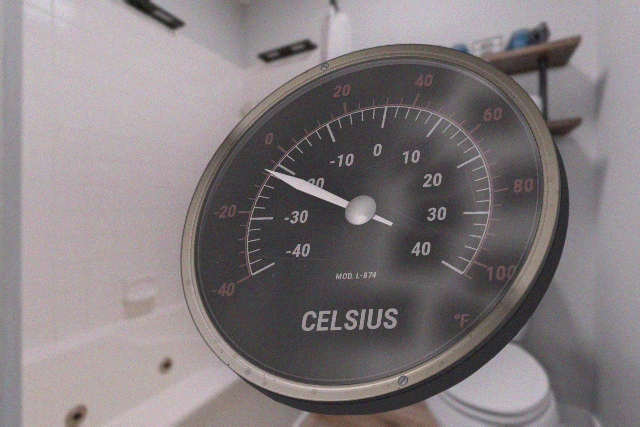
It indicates -22; °C
